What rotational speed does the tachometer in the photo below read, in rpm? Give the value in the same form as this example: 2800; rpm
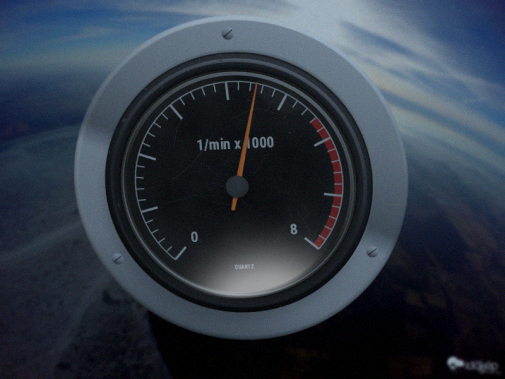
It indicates 4500; rpm
